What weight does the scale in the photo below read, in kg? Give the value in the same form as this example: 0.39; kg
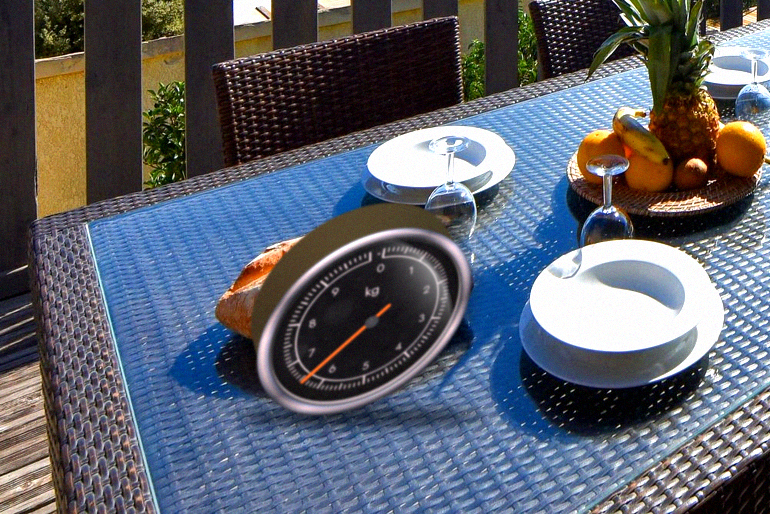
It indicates 6.5; kg
